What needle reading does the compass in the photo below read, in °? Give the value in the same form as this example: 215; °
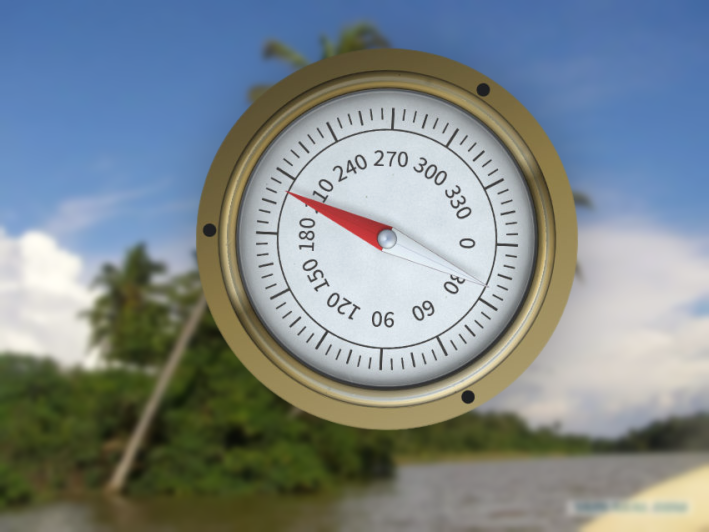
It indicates 202.5; °
